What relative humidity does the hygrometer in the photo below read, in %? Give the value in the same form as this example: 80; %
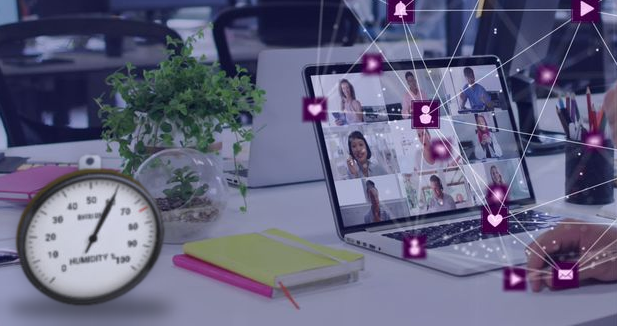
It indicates 60; %
